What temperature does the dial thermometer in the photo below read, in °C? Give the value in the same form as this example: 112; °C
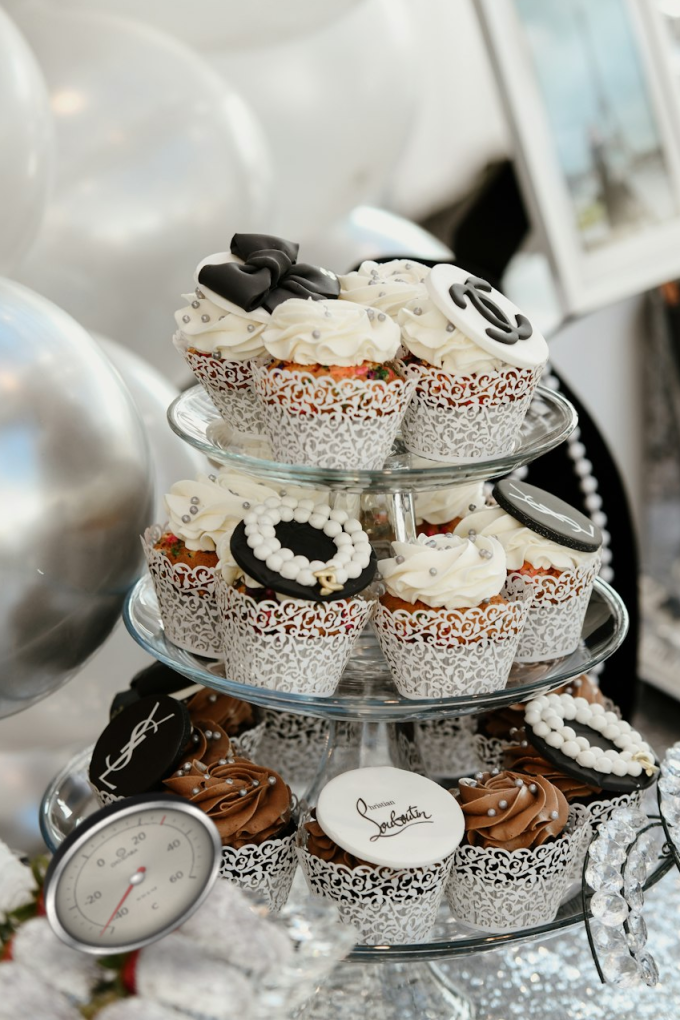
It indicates -36; °C
